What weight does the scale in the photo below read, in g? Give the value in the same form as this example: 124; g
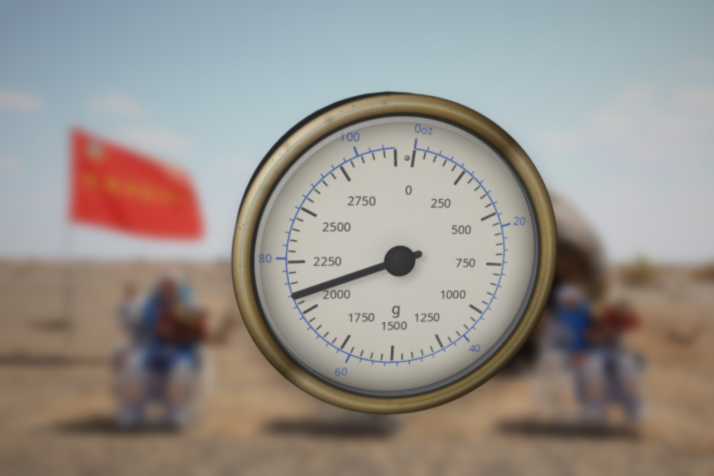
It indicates 2100; g
